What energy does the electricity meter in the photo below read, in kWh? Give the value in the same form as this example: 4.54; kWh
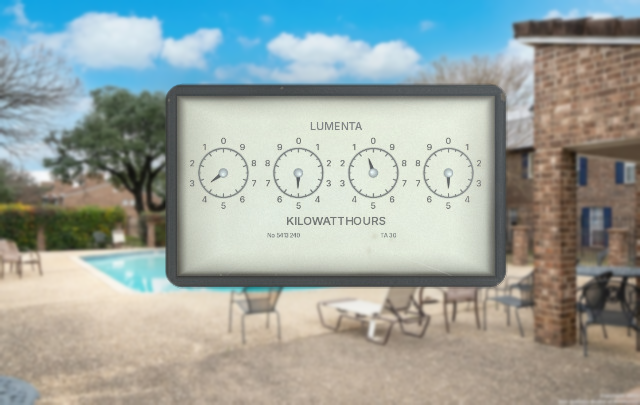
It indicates 3505; kWh
